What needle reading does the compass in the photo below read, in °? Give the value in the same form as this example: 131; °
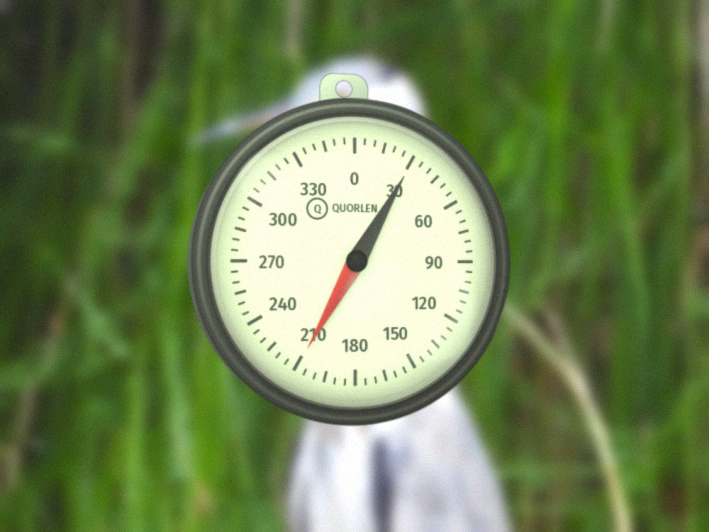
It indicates 210; °
